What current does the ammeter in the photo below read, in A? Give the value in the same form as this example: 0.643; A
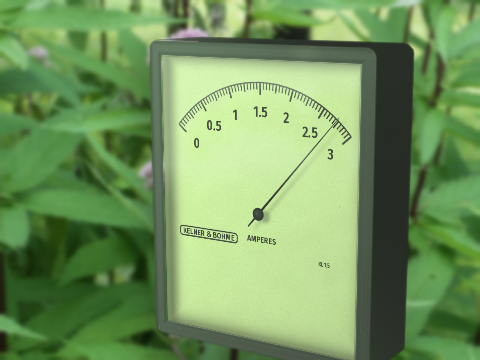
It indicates 2.75; A
